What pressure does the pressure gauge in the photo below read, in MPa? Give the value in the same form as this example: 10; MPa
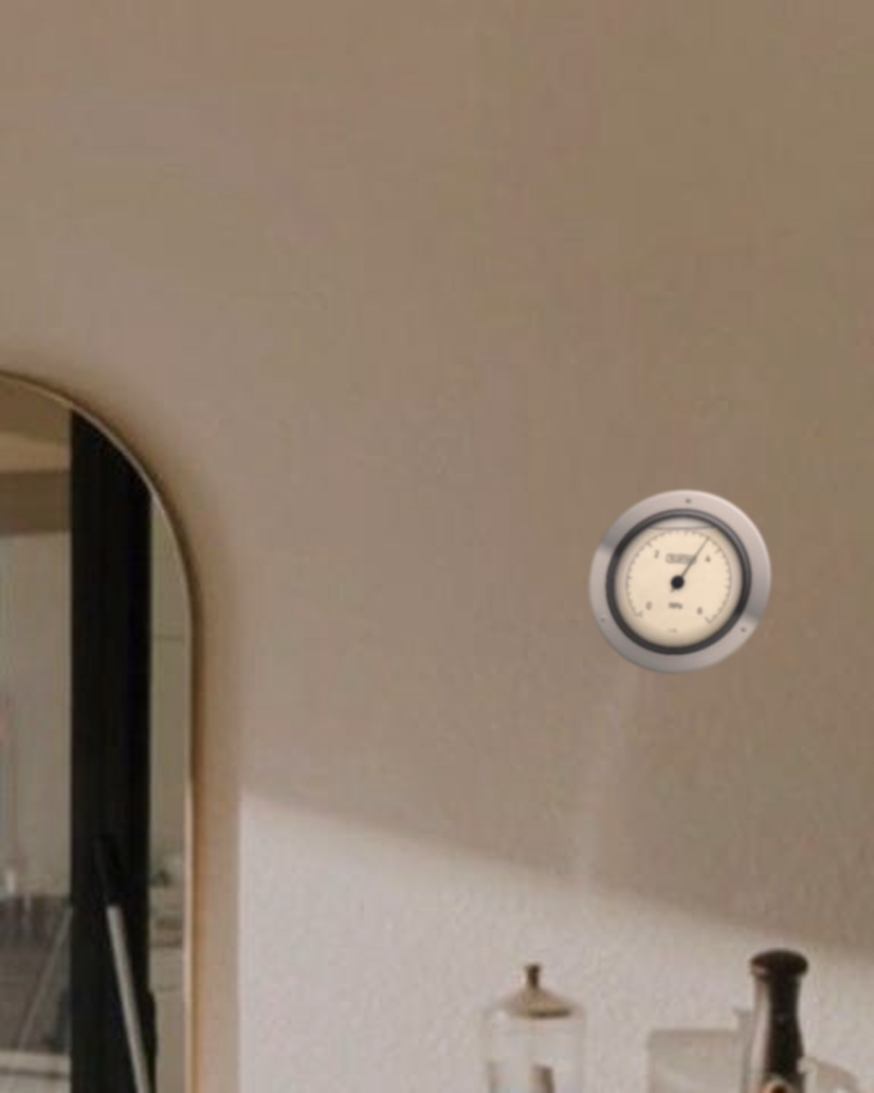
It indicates 3.6; MPa
